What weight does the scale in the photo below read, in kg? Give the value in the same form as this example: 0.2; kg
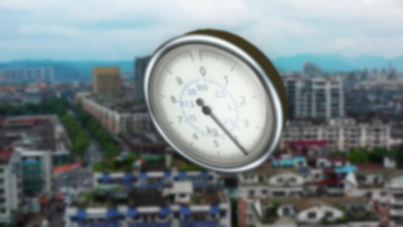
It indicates 4; kg
